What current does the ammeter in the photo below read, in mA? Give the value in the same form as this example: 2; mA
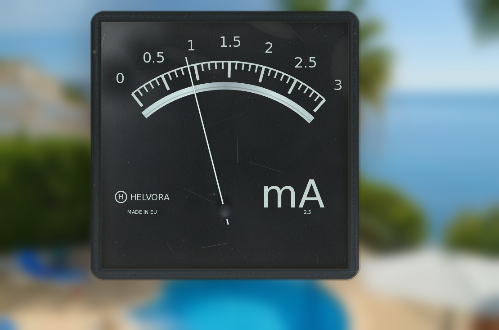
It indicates 0.9; mA
